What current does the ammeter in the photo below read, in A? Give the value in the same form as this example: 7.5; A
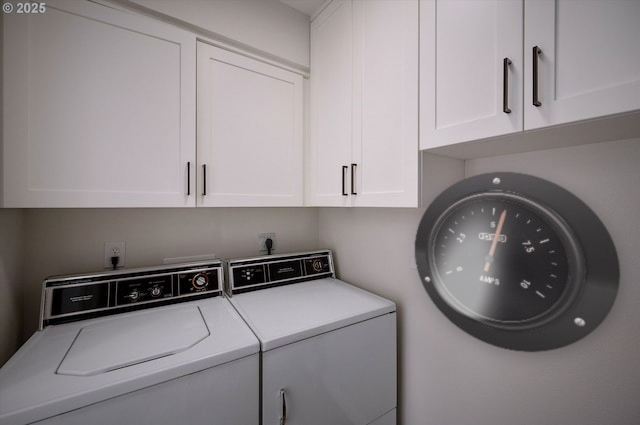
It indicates 5.5; A
